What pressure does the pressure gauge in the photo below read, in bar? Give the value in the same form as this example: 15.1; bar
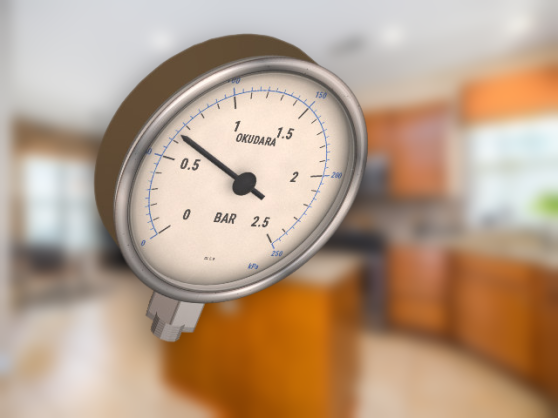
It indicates 0.65; bar
